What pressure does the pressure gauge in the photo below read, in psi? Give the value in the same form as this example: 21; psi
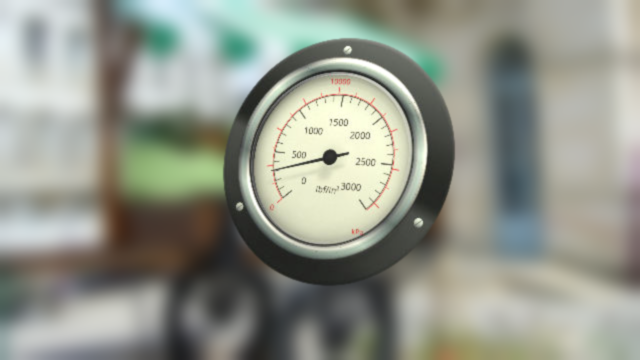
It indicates 300; psi
